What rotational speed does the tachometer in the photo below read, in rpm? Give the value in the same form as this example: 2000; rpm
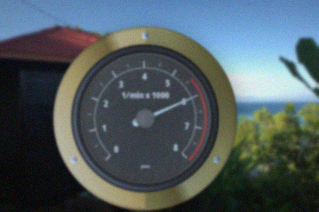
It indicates 6000; rpm
